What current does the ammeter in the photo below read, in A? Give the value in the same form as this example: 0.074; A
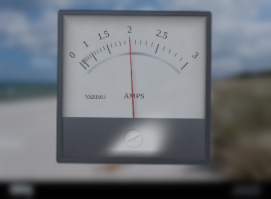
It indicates 2; A
